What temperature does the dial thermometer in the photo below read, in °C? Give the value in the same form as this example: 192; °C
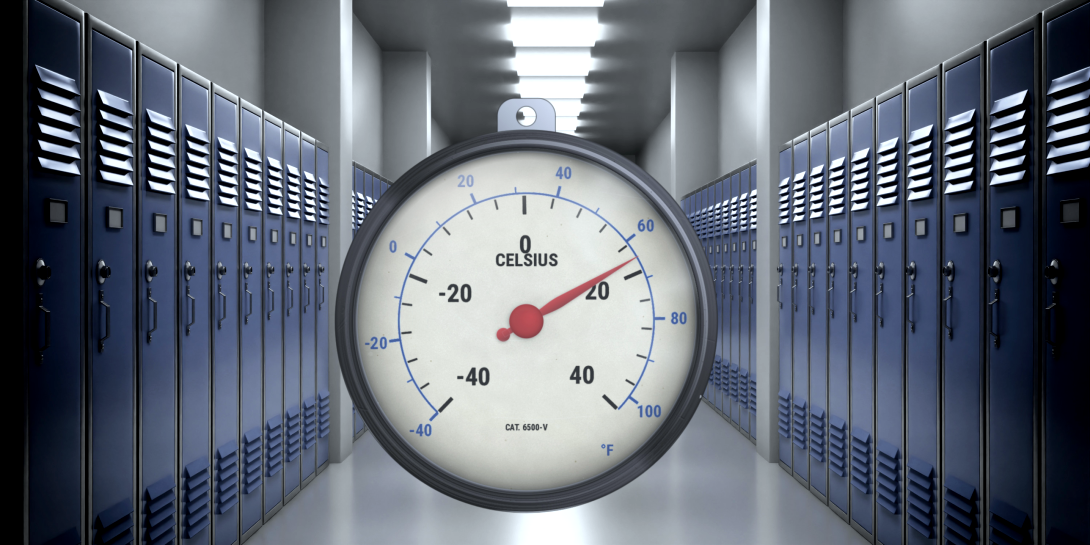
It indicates 18; °C
